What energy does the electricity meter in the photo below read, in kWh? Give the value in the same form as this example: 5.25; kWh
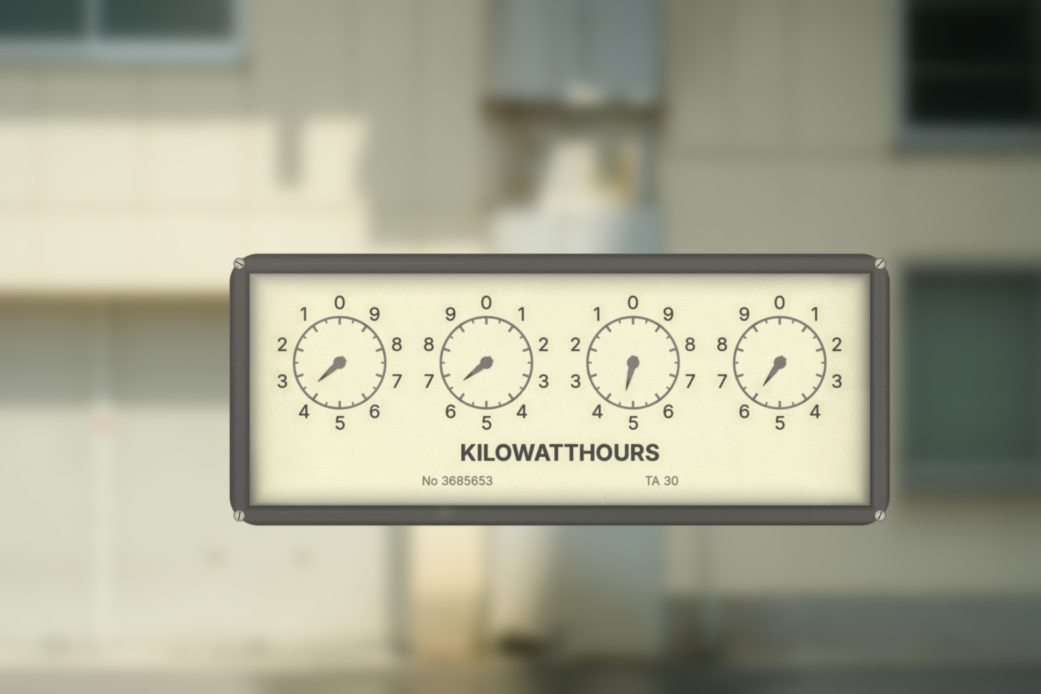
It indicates 3646; kWh
